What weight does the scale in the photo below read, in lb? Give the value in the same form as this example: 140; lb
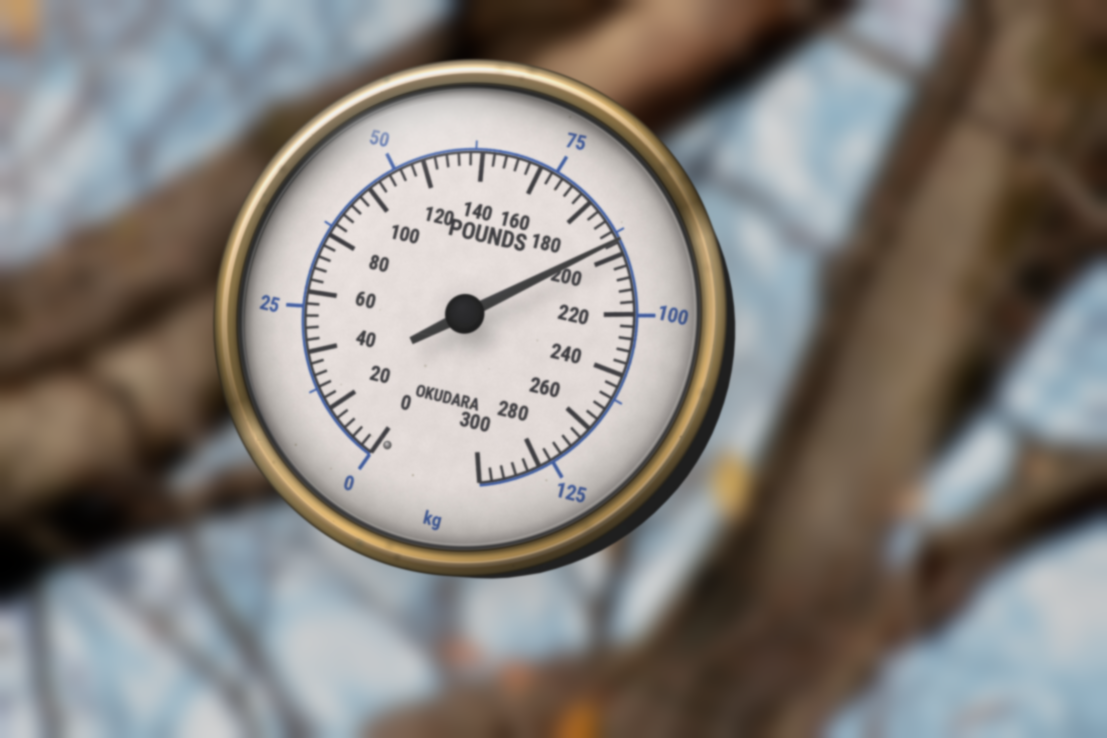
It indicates 196; lb
